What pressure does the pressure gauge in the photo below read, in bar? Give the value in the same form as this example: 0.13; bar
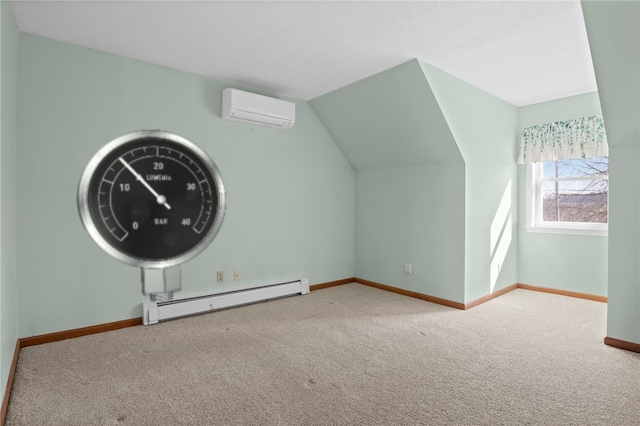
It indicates 14; bar
